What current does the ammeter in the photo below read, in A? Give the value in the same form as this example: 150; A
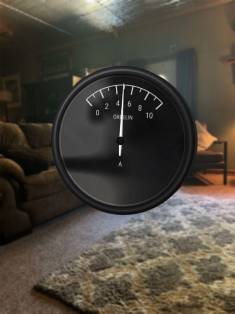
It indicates 5; A
